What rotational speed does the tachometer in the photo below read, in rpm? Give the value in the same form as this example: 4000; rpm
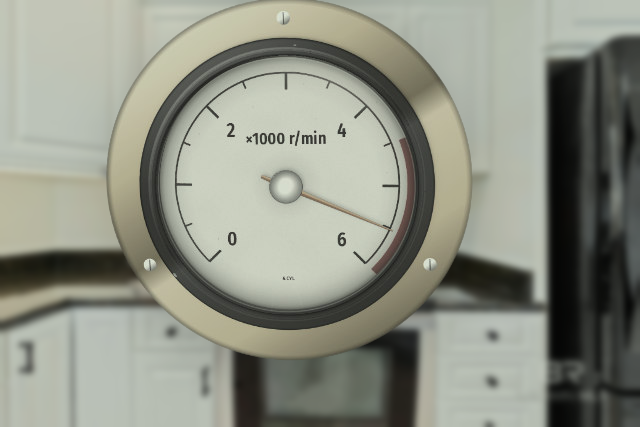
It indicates 5500; rpm
